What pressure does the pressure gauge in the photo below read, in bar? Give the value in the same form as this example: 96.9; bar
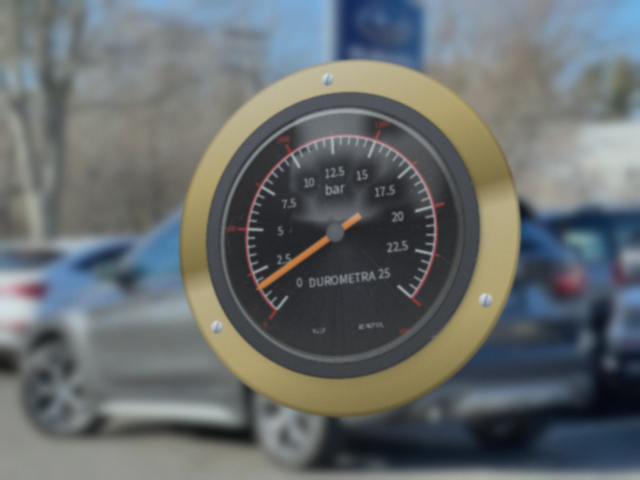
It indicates 1.5; bar
